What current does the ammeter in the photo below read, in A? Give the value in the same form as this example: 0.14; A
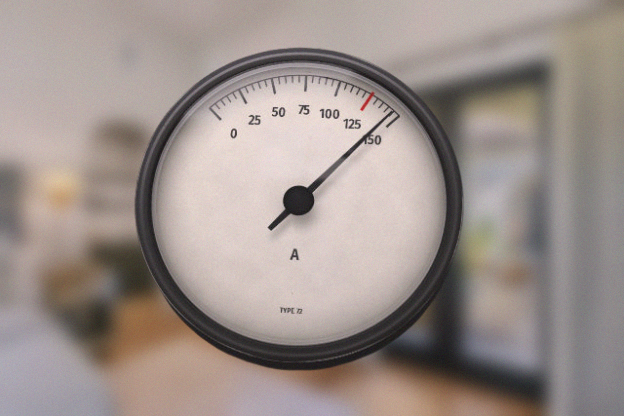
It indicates 145; A
